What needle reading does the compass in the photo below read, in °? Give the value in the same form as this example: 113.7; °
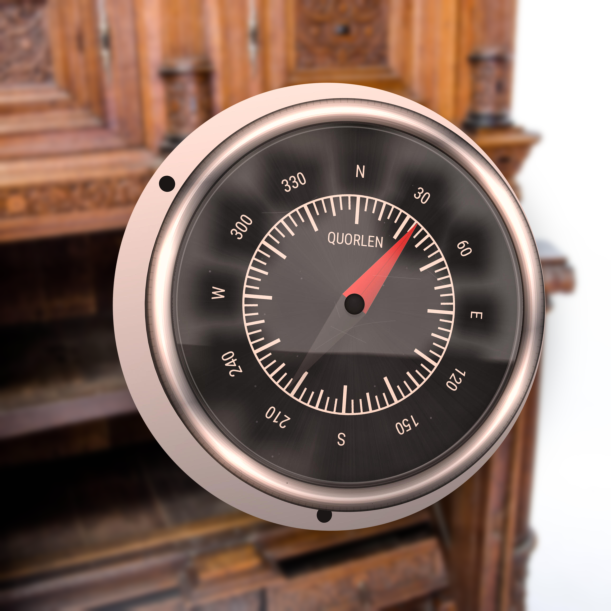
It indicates 35; °
